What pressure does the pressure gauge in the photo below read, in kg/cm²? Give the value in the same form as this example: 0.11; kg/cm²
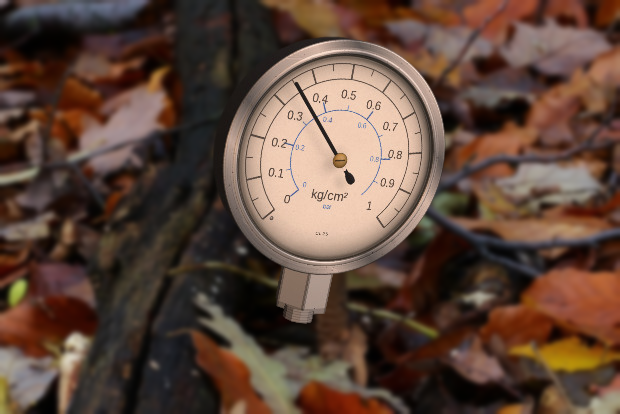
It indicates 0.35; kg/cm²
